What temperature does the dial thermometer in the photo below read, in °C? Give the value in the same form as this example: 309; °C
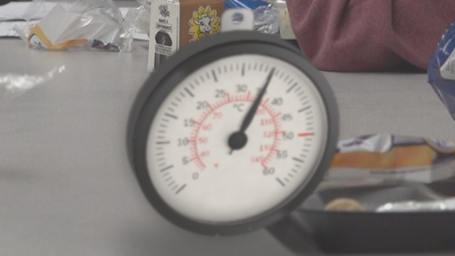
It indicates 35; °C
